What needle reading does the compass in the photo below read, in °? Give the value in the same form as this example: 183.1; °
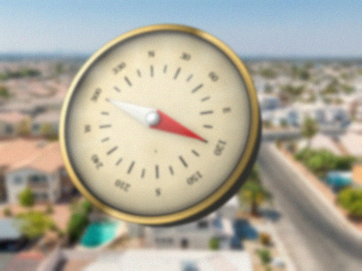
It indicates 120; °
